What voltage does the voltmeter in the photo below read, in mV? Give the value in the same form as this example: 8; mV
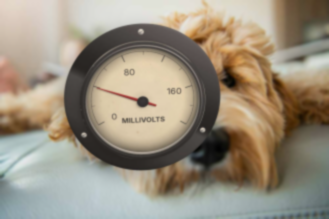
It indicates 40; mV
